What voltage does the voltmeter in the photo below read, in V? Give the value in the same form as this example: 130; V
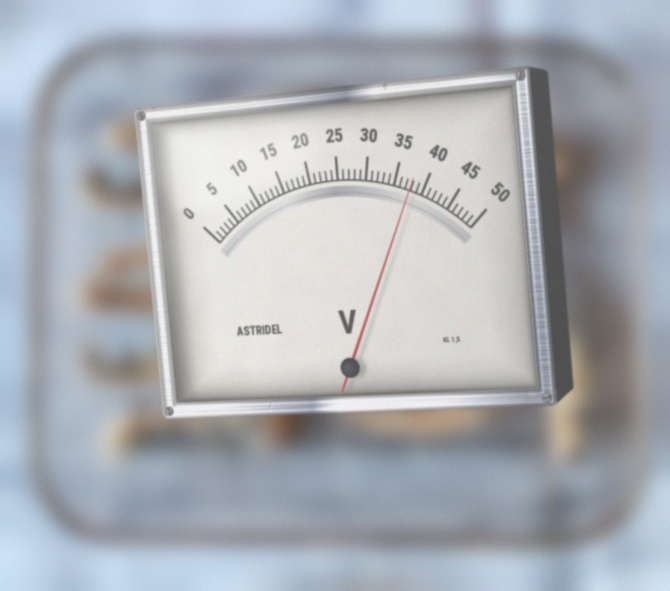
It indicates 38; V
